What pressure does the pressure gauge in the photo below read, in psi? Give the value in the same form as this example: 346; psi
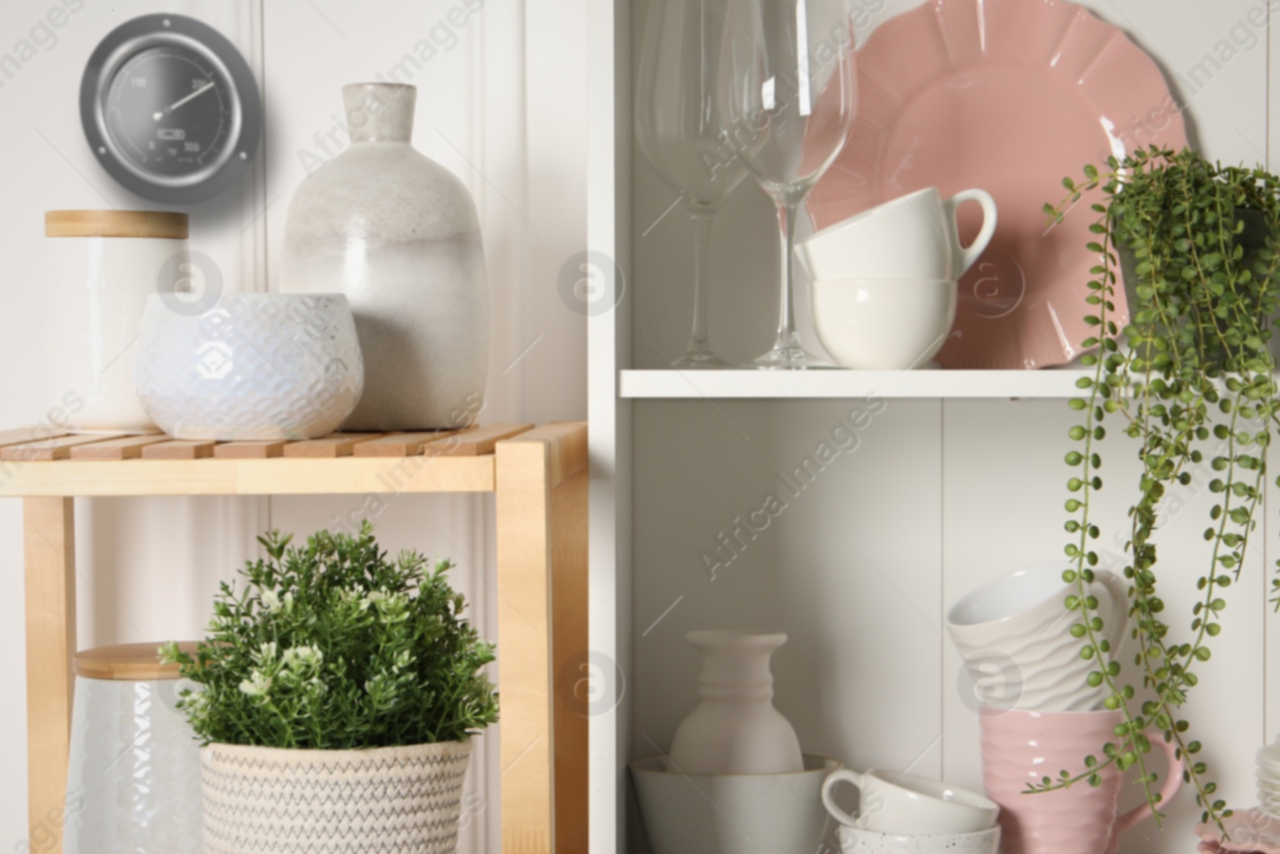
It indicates 210; psi
